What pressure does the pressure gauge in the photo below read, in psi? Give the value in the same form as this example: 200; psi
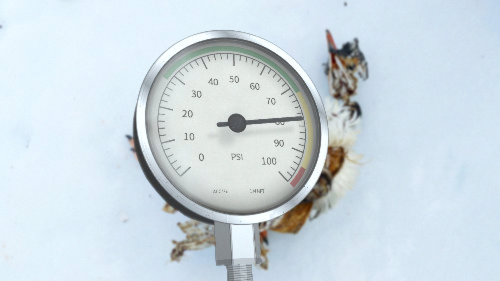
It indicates 80; psi
